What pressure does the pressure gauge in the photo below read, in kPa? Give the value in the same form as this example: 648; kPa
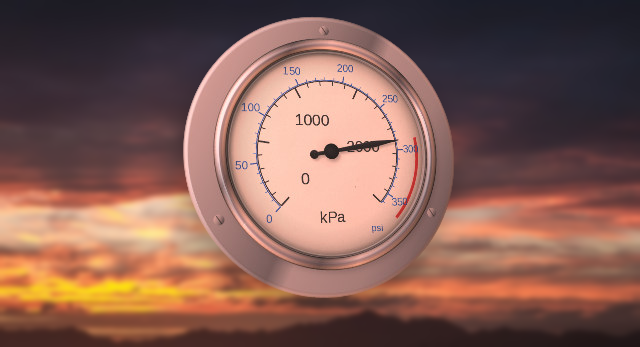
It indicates 2000; kPa
